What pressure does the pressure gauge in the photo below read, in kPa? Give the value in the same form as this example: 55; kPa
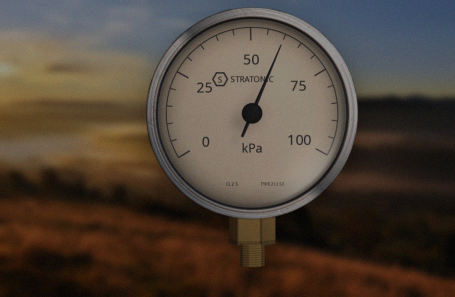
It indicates 60; kPa
